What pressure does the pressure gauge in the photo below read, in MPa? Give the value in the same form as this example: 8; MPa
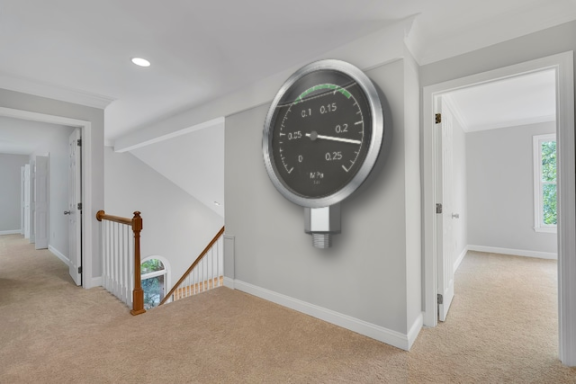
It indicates 0.22; MPa
